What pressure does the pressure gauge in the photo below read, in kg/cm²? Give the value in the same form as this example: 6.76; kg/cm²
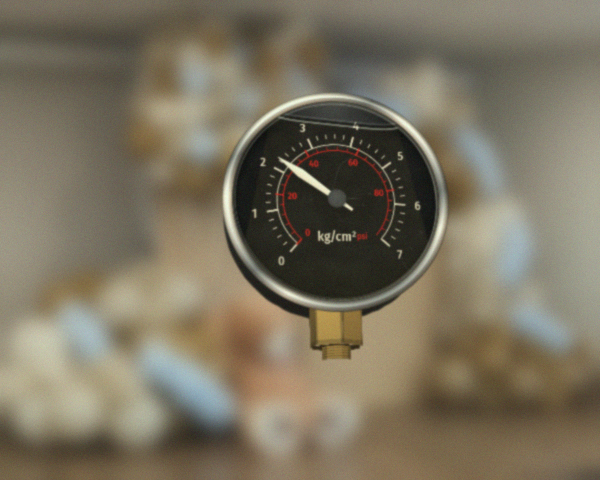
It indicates 2.2; kg/cm²
